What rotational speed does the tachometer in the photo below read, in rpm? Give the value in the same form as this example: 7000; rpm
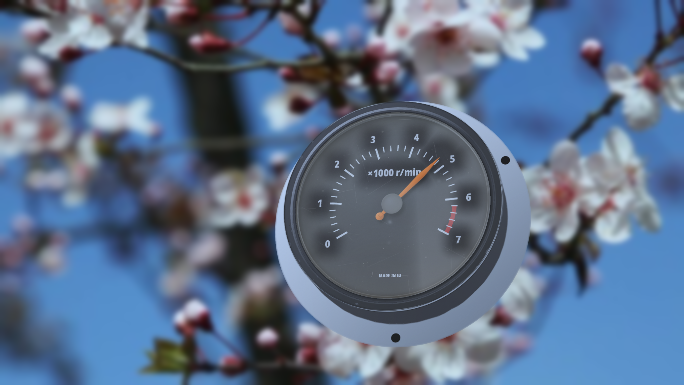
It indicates 4800; rpm
